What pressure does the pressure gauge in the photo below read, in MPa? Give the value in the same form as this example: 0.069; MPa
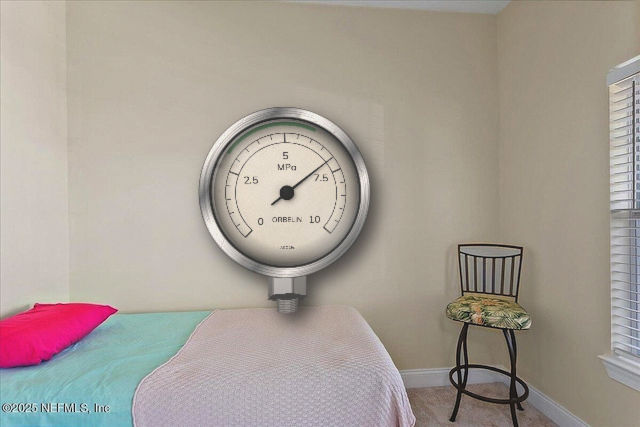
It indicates 7; MPa
